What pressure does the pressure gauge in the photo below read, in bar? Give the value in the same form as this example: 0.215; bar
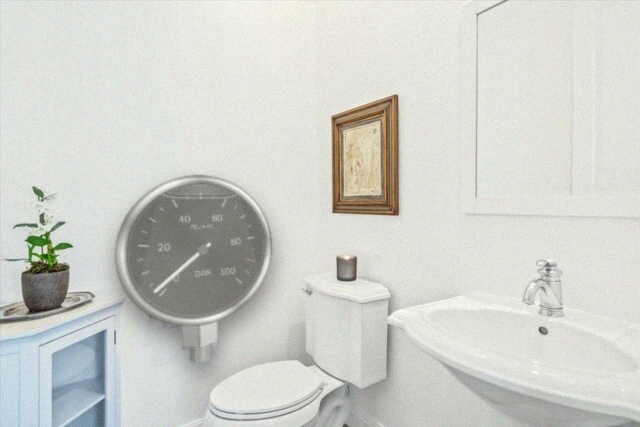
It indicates 2.5; bar
